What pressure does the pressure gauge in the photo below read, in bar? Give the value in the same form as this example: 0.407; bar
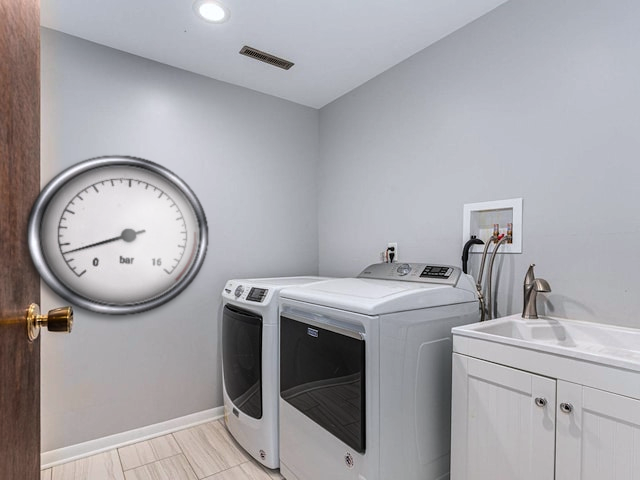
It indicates 1.5; bar
